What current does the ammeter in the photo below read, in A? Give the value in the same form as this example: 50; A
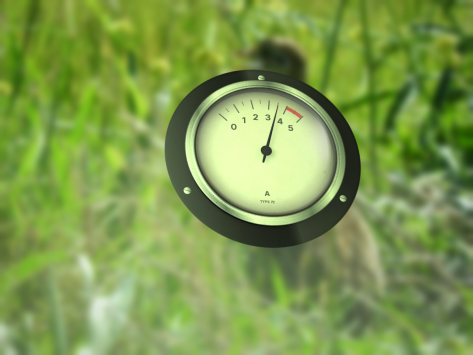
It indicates 3.5; A
